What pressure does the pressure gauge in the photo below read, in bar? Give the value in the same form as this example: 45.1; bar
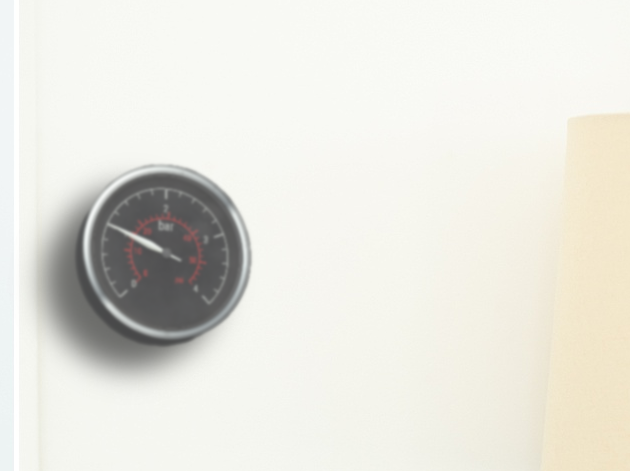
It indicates 1; bar
